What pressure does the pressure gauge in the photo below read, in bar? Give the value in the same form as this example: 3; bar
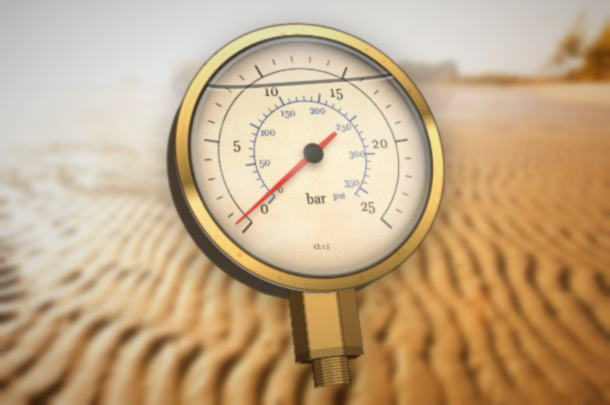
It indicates 0.5; bar
